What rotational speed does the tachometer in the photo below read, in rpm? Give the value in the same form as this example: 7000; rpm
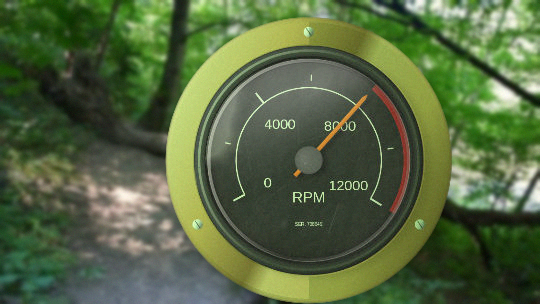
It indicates 8000; rpm
